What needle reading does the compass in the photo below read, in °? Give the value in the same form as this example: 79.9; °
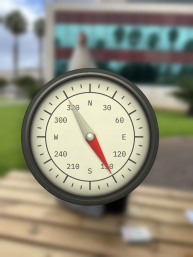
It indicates 150; °
